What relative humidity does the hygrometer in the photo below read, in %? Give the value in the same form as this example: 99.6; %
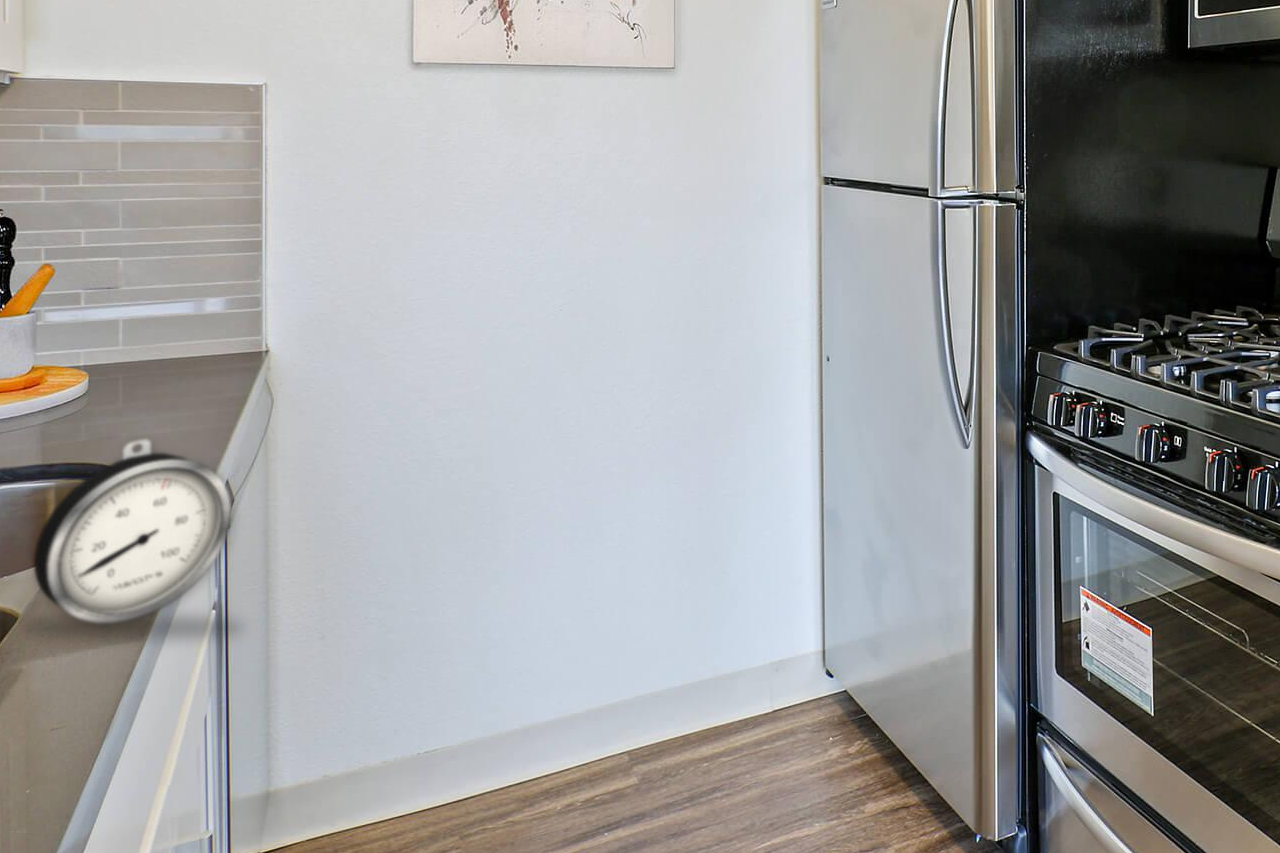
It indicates 10; %
